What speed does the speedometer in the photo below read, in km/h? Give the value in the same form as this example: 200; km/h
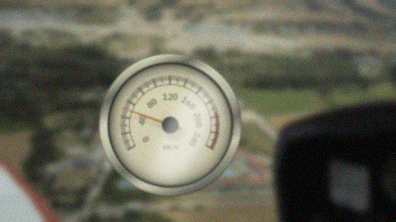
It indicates 50; km/h
